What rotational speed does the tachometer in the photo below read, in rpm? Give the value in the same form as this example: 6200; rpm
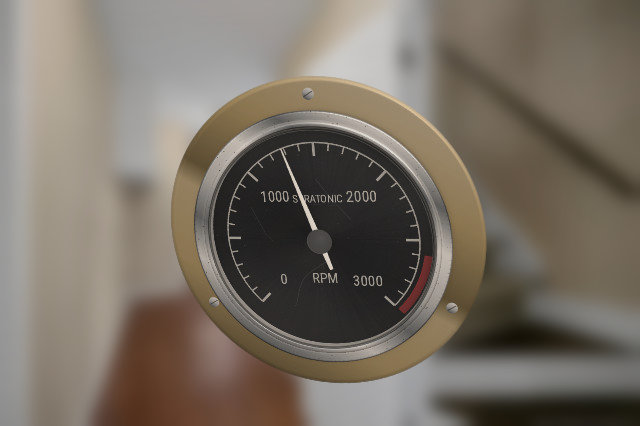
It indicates 1300; rpm
